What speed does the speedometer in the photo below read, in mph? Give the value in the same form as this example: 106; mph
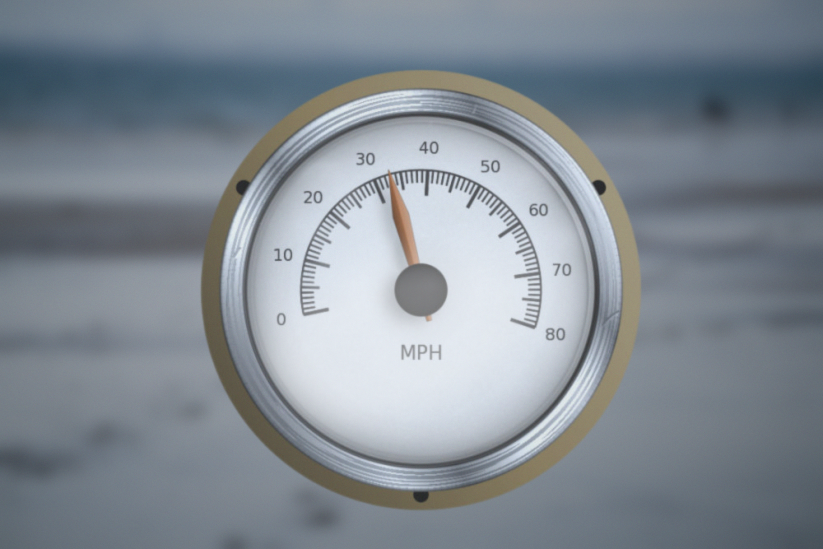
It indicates 33; mph
